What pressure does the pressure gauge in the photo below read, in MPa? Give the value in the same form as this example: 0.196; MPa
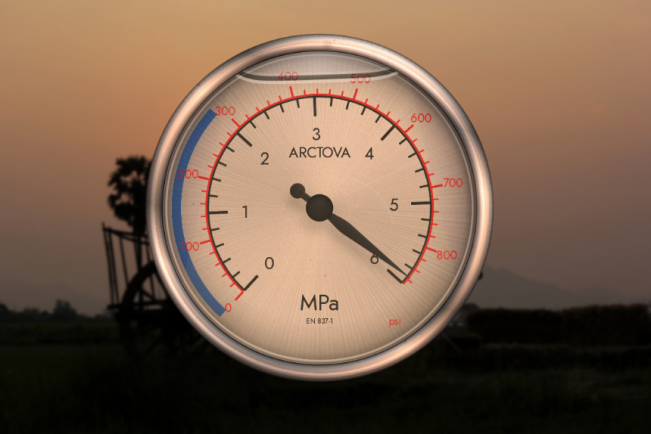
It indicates 5.9; MPa
